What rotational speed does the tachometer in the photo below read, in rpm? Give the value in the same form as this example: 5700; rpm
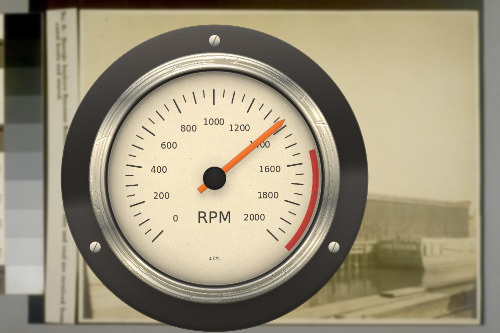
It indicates 1375; rpm
